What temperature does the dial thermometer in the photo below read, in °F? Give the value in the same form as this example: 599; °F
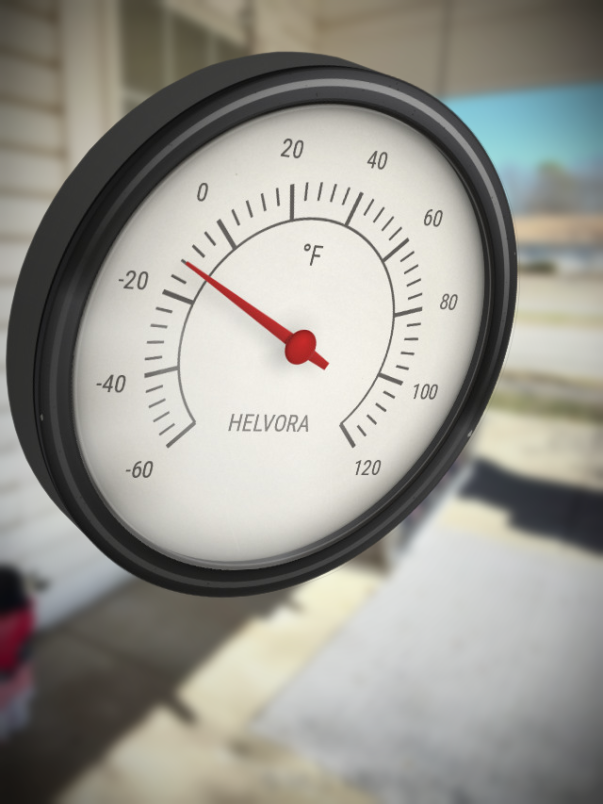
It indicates -12; °F
